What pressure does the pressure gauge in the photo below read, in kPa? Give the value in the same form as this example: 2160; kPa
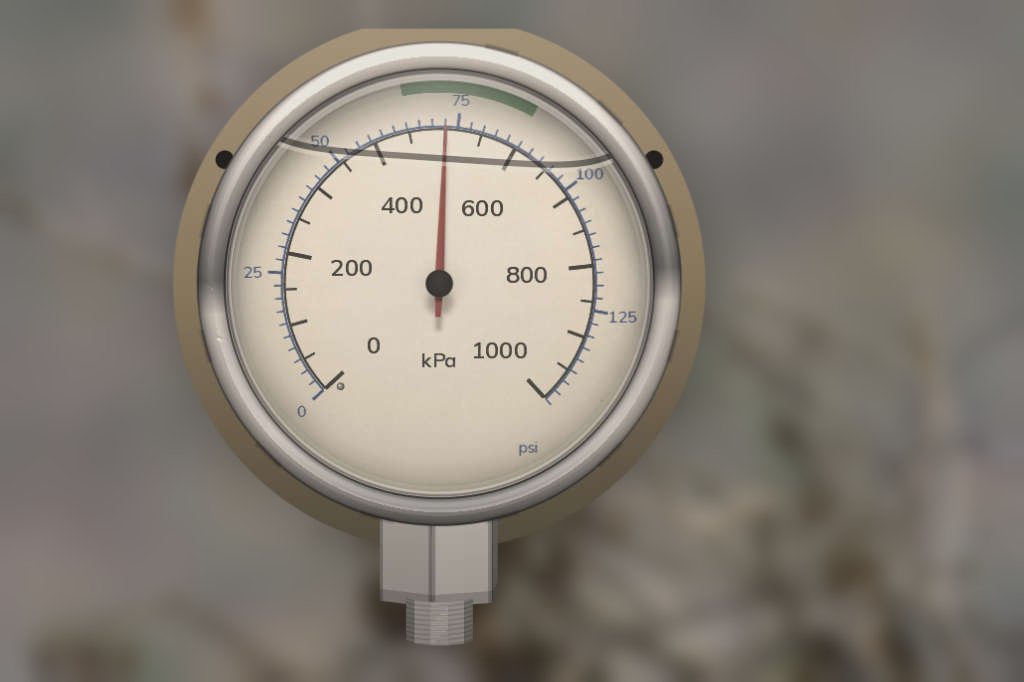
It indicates 500; kPa
